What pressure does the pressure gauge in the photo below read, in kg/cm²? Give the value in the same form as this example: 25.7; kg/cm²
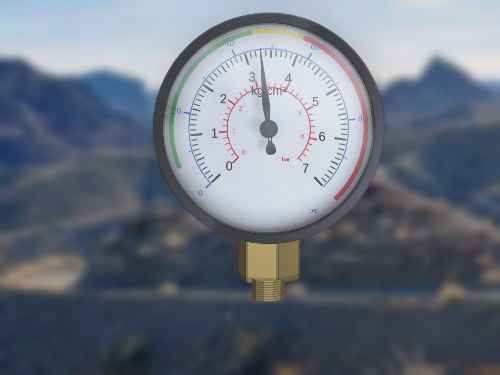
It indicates 3.3; kg/cm²
